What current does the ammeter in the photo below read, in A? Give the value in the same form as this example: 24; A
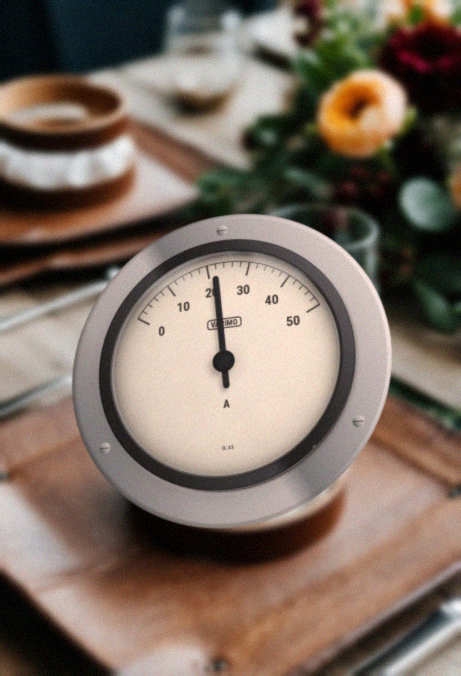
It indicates 22; A
